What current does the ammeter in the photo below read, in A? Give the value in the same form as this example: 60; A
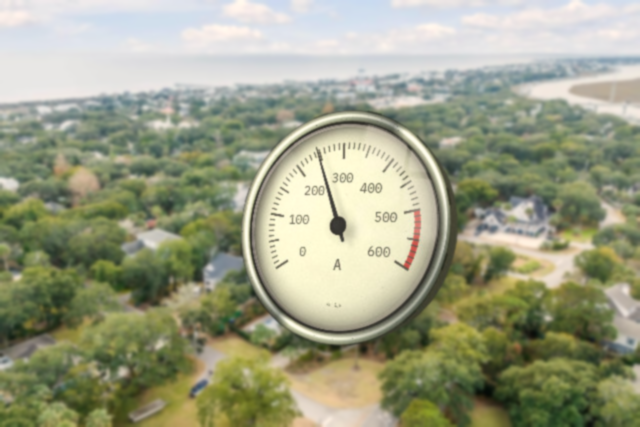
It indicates 250; A
